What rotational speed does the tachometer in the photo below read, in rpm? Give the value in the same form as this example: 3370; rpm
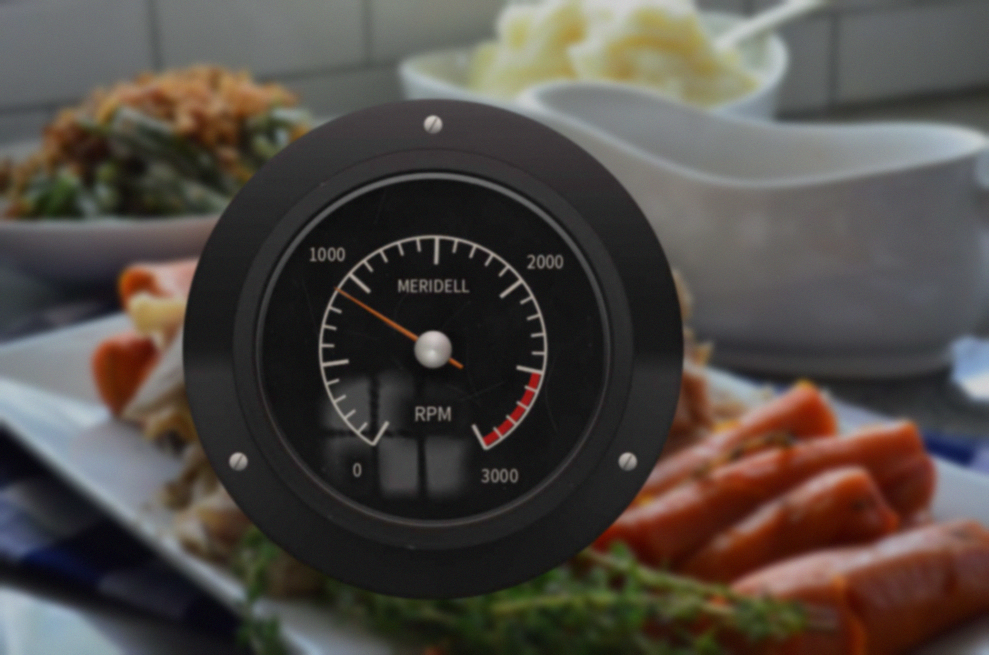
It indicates 900; rpm
